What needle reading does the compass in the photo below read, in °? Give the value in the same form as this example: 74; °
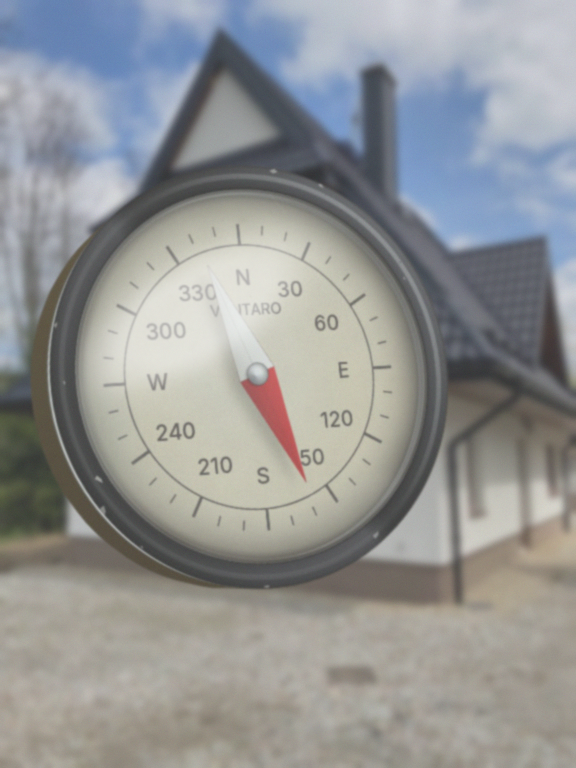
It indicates 160; °
